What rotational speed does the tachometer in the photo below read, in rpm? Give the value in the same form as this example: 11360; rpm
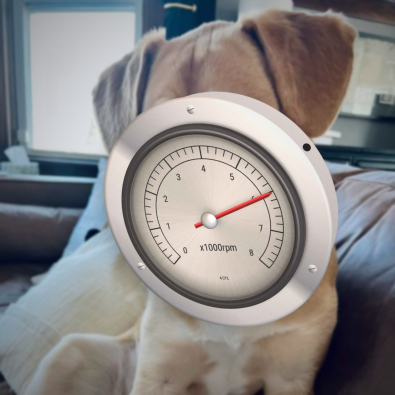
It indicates 6000; rpm
